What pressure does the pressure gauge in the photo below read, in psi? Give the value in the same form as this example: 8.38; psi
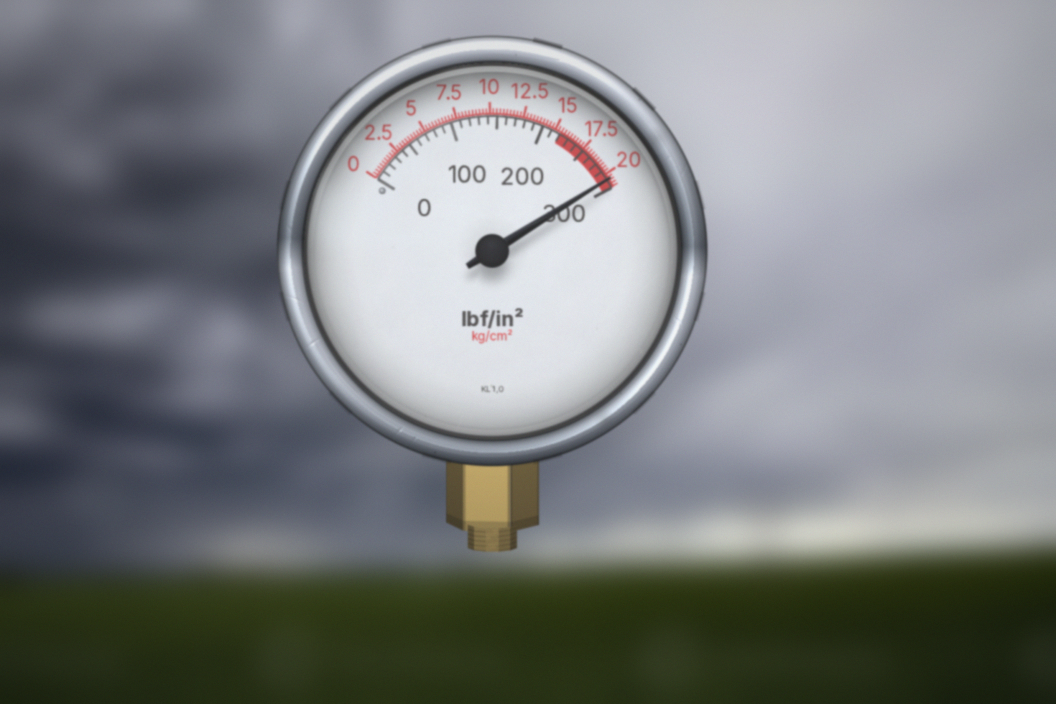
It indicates 290; psi
